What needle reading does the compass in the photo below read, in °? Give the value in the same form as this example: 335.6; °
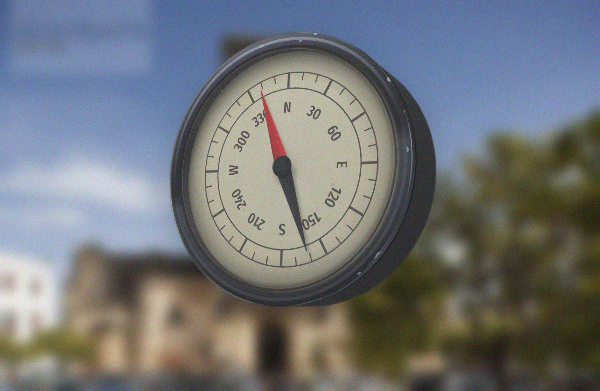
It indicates 340; °
